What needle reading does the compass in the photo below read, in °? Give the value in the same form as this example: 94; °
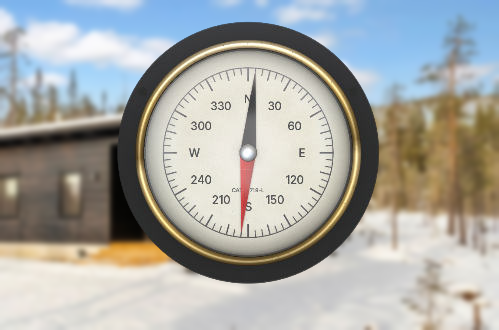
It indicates 185; °
